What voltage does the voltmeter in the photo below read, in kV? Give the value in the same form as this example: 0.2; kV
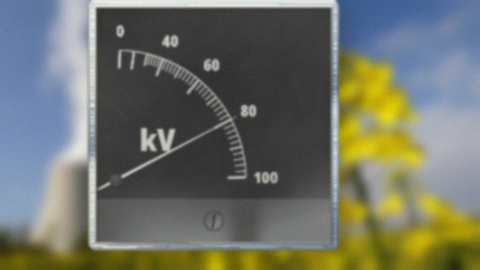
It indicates 80; kV
